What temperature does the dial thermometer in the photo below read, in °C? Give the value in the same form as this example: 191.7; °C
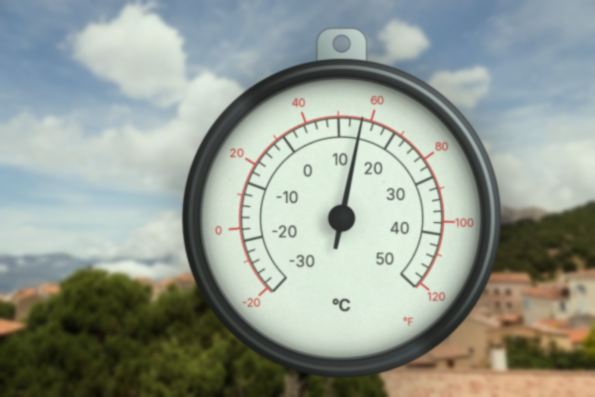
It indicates 14; °C
